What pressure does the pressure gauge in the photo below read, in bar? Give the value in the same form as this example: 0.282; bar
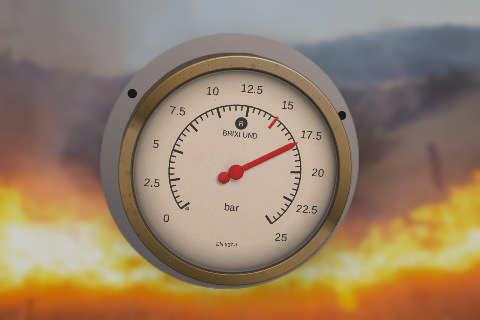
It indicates 17.5; bar
